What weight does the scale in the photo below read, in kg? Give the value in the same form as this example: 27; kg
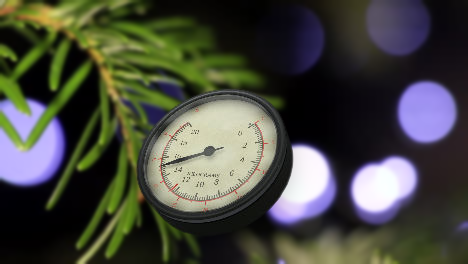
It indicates 15; kg
